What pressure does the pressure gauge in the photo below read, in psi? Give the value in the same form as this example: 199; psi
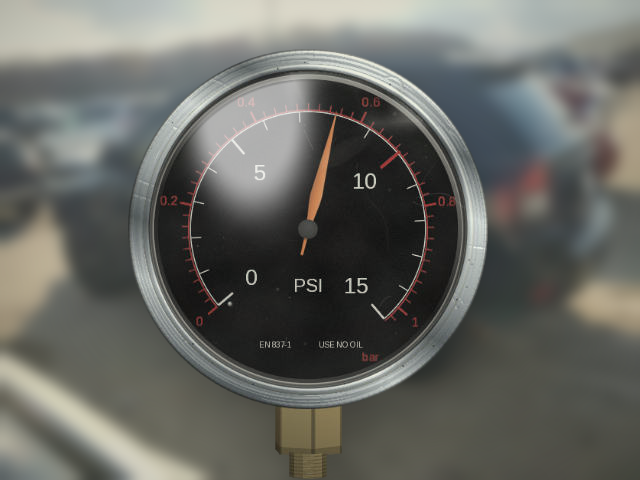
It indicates 8; psi
